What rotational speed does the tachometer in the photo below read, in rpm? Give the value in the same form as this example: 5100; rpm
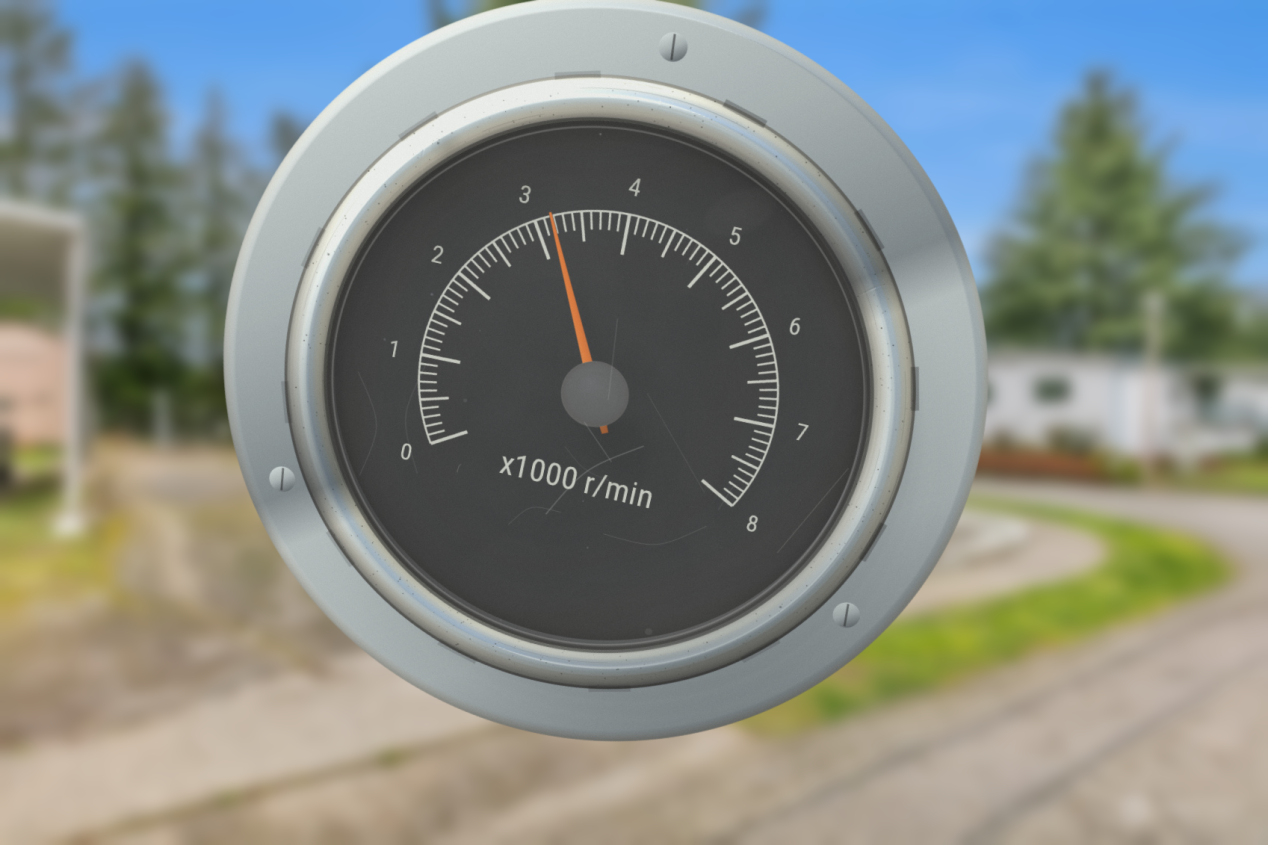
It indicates 3200; rpm
